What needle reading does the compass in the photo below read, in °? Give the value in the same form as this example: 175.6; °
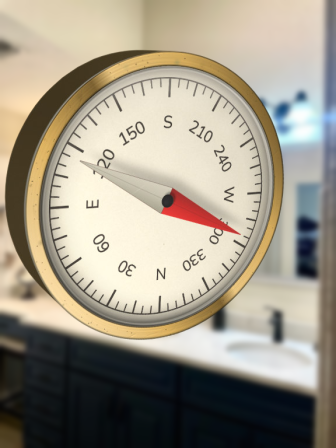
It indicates 295; °
